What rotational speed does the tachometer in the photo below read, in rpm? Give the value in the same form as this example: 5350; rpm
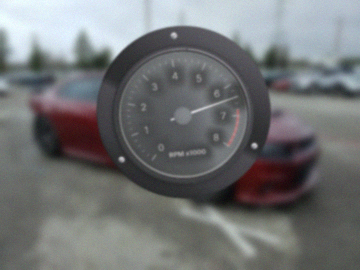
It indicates 6400; rpm
